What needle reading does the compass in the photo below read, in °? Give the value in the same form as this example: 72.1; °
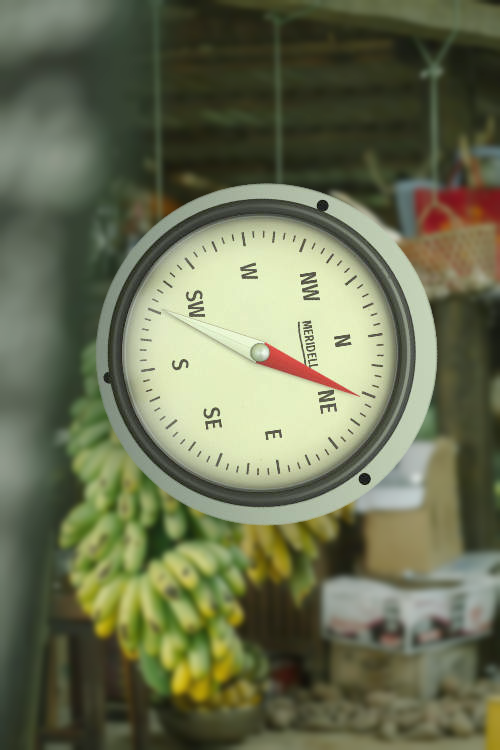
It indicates 32.5; °
